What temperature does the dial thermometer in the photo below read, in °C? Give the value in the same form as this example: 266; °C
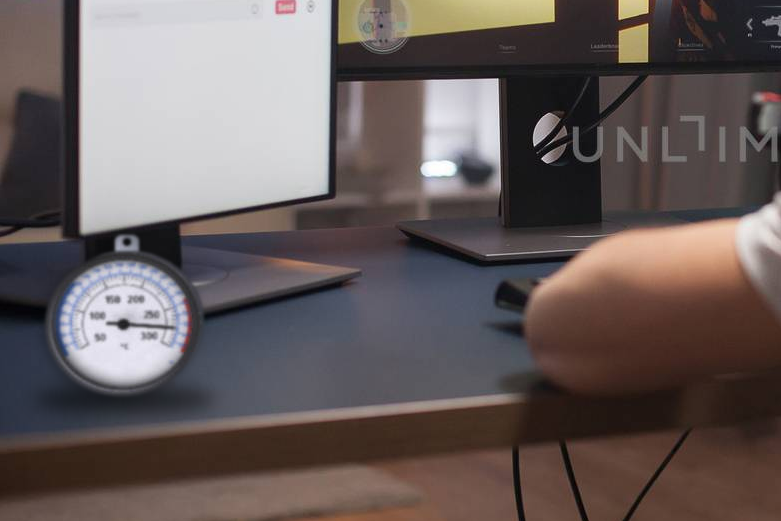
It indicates 275; °C
